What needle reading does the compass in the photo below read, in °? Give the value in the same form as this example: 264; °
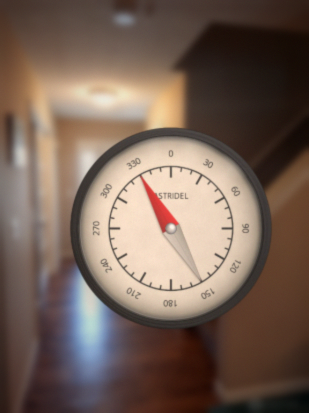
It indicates 330; °
